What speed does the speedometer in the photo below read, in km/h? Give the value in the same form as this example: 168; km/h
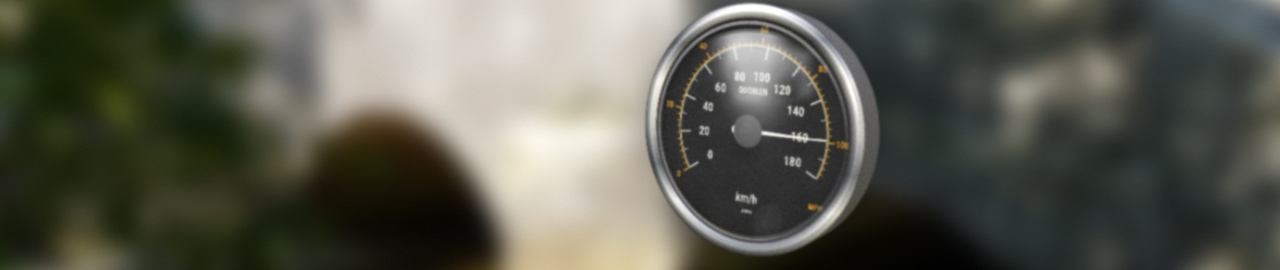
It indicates 160; km/h
